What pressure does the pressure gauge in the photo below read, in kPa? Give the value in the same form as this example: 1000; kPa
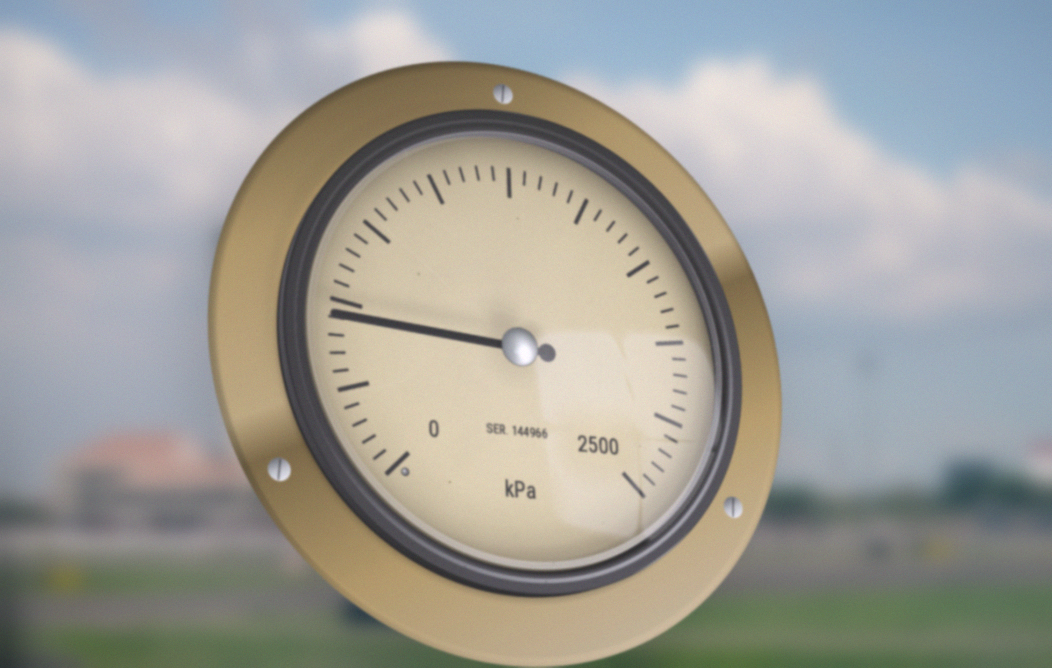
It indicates 450; kPa
